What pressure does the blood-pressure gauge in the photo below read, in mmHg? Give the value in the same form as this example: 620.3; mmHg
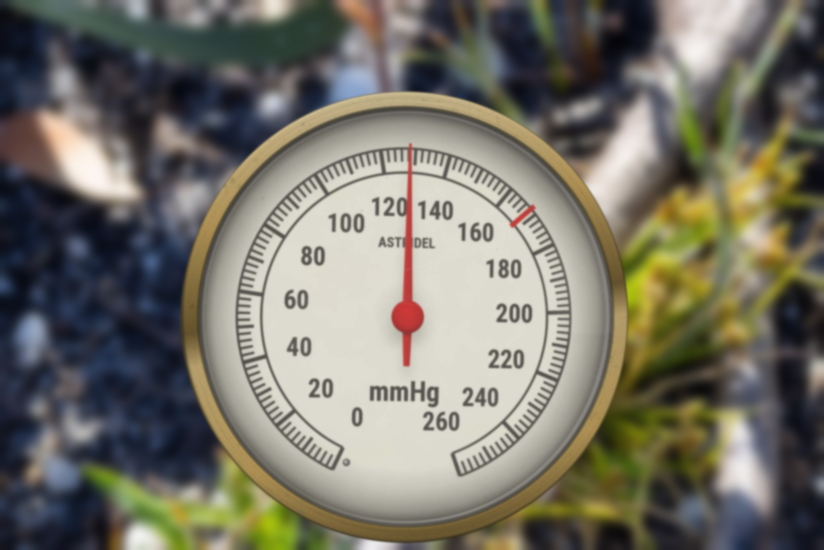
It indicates 128; mmHg
